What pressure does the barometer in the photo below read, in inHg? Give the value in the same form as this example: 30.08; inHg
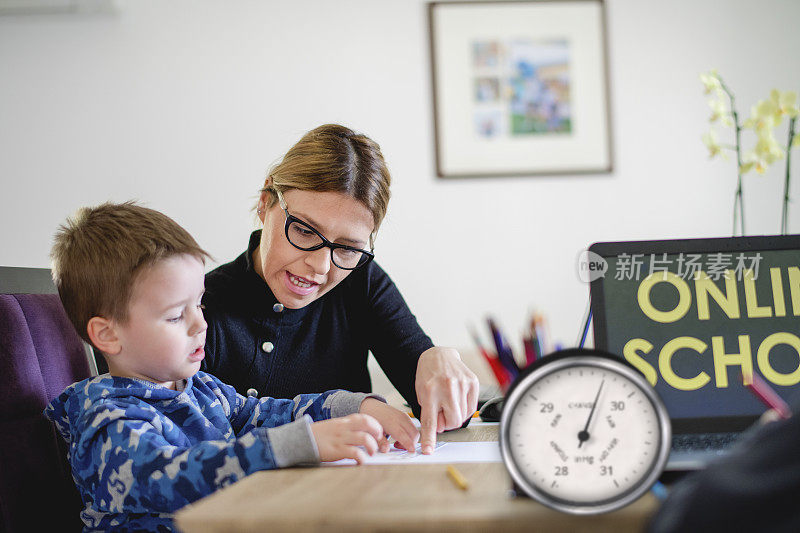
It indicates 29.7; inHg
